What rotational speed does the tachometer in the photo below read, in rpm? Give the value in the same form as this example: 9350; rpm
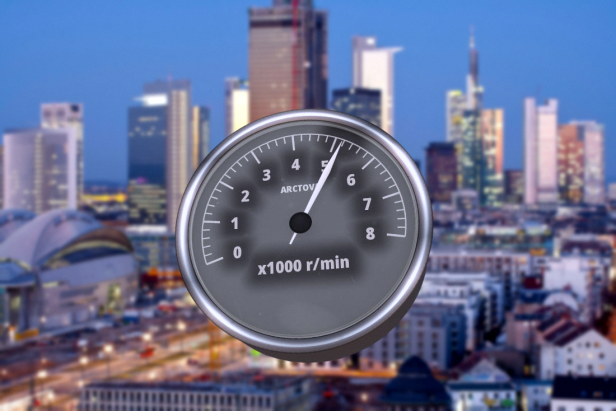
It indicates 5200; rpm
